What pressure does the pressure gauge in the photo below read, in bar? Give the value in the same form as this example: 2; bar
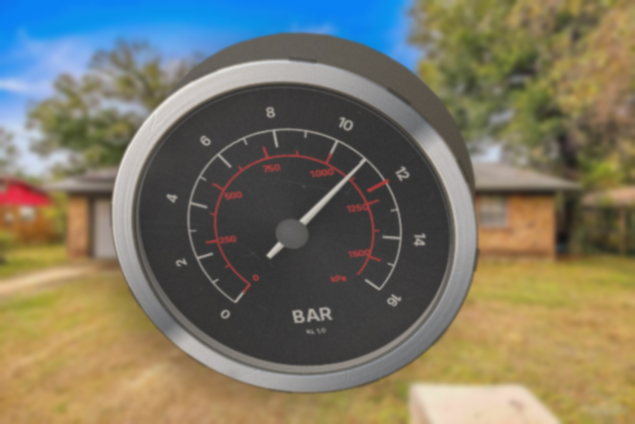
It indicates 11; bar
